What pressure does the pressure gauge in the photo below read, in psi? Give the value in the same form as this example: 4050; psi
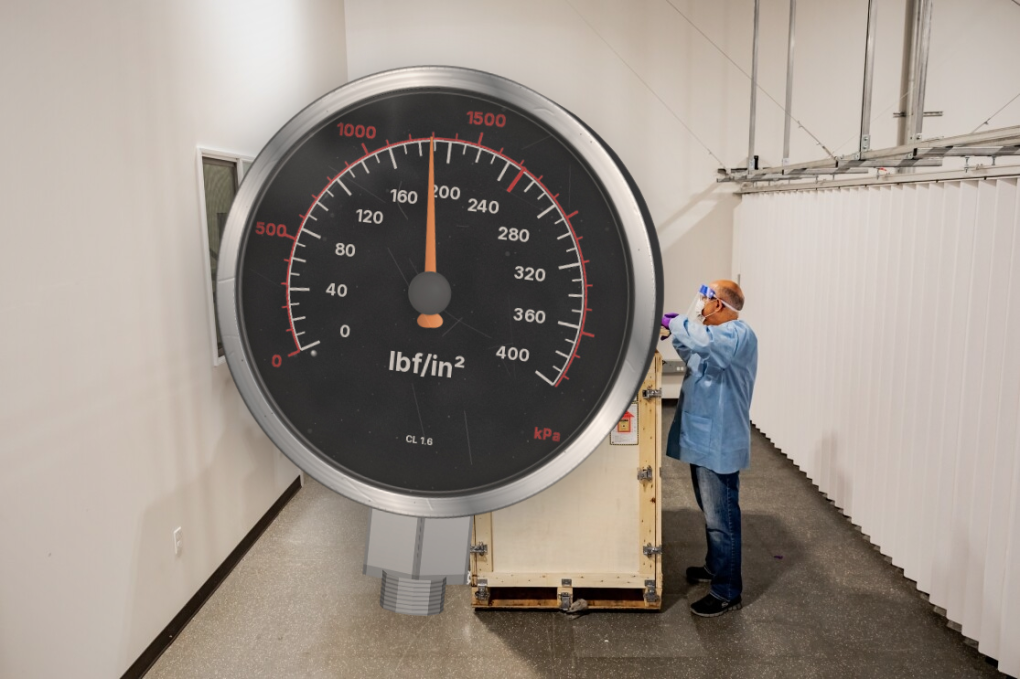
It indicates 190; psi
